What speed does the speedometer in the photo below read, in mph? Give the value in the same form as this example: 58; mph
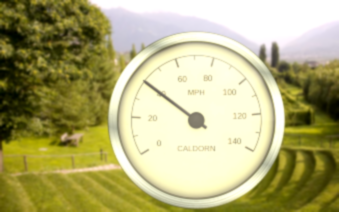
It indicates 40; mph
